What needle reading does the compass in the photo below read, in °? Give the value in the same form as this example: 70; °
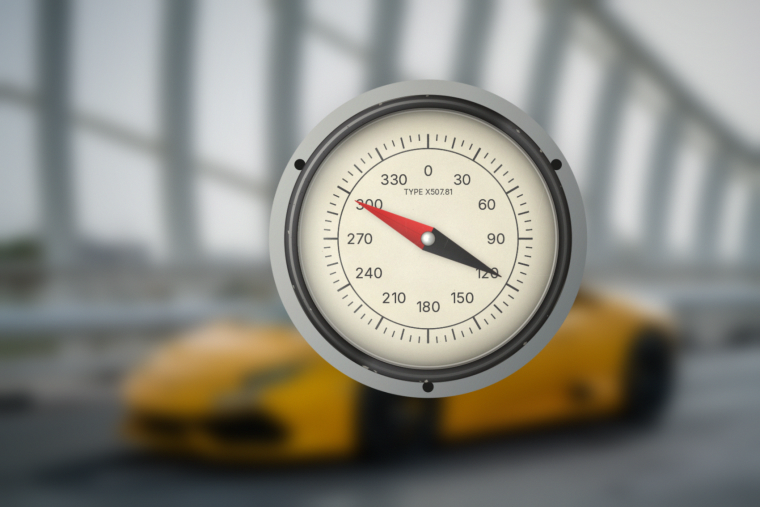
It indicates 297.5; °
